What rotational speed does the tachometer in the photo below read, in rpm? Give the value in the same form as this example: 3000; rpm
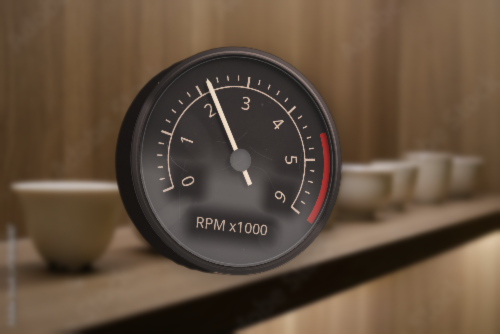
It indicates 2200; rpm
